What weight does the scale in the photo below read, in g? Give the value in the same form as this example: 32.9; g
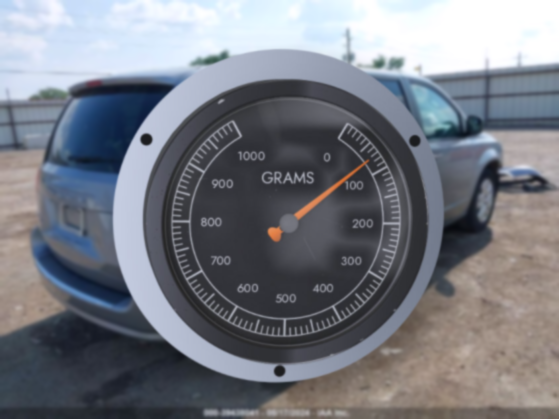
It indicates 70; g
